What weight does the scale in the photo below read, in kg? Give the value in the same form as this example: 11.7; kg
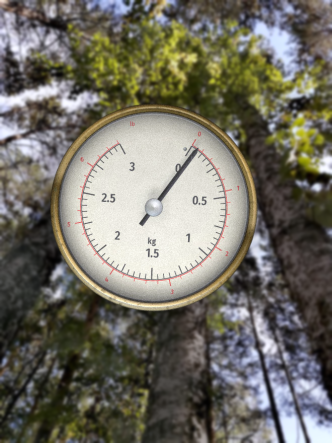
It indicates 0.05; kg
